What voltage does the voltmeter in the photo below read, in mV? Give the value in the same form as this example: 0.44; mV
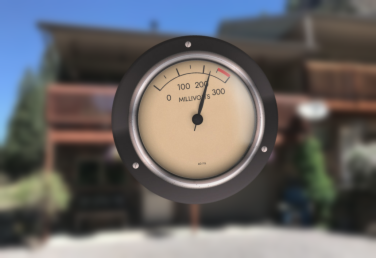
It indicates 225; mV
